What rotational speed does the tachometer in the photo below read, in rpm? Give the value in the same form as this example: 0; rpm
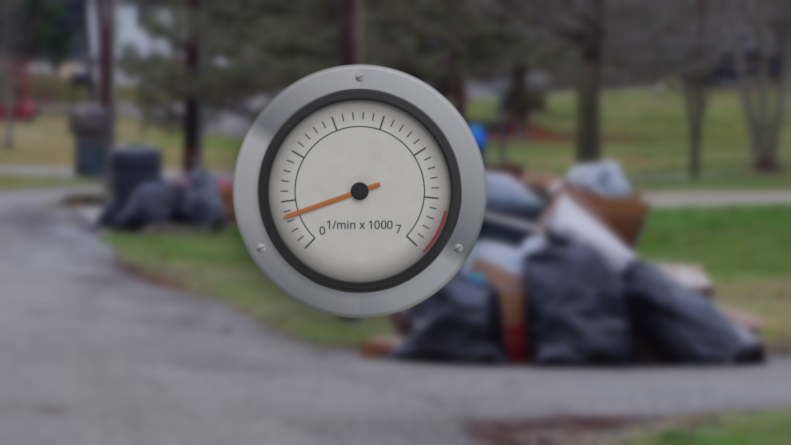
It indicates 700; rpm
